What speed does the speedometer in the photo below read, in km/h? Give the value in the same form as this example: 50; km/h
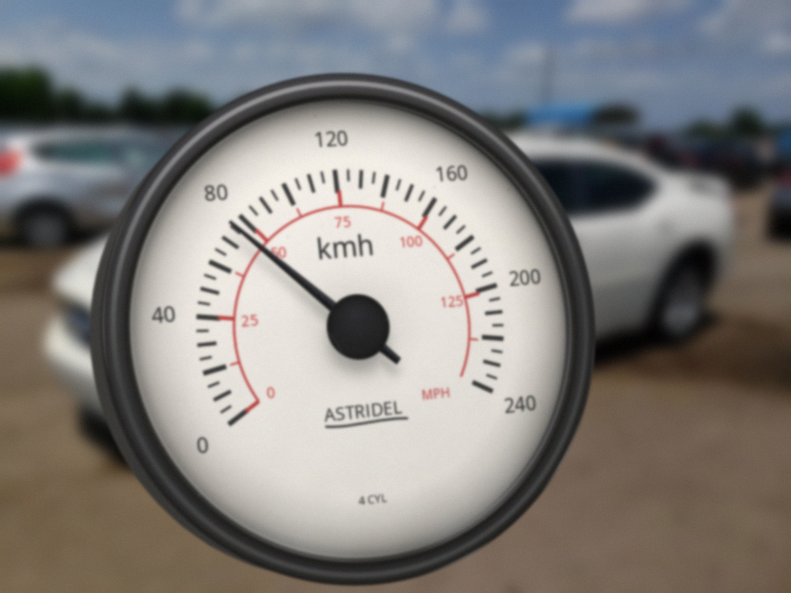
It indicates 75; km/h
